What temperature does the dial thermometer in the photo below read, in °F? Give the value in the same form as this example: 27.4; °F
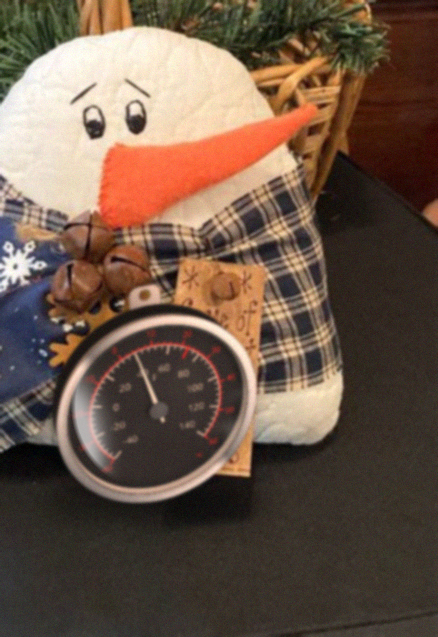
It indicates 40; °F
